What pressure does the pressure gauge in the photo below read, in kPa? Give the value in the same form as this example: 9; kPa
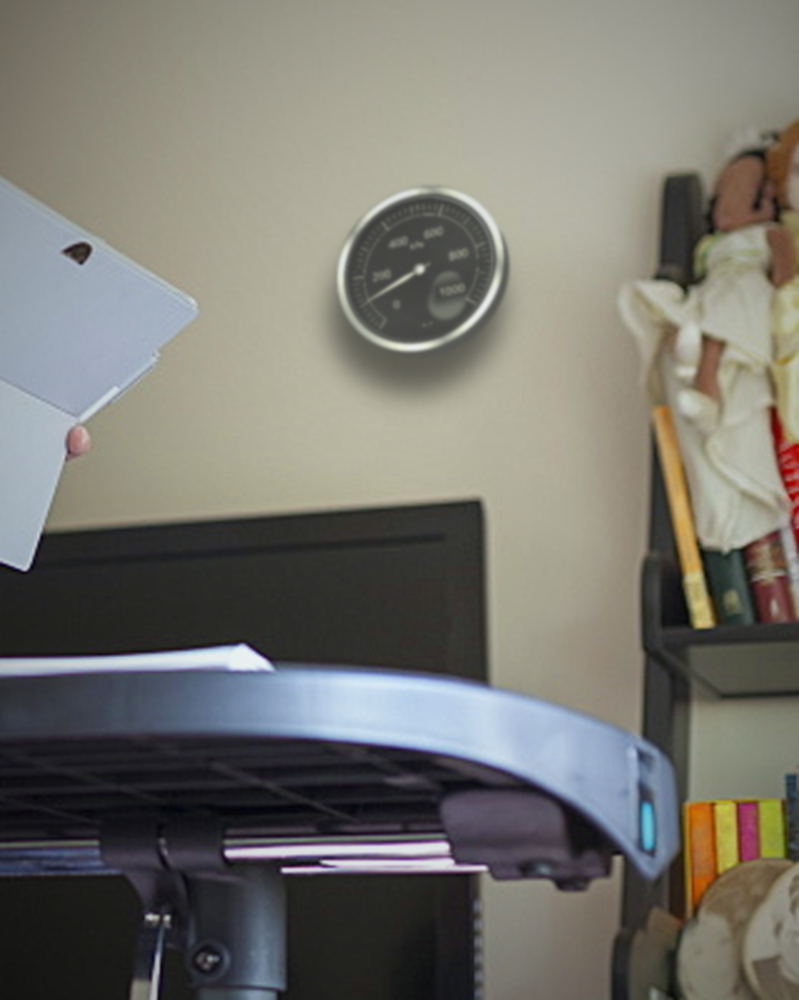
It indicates 100; kPa
